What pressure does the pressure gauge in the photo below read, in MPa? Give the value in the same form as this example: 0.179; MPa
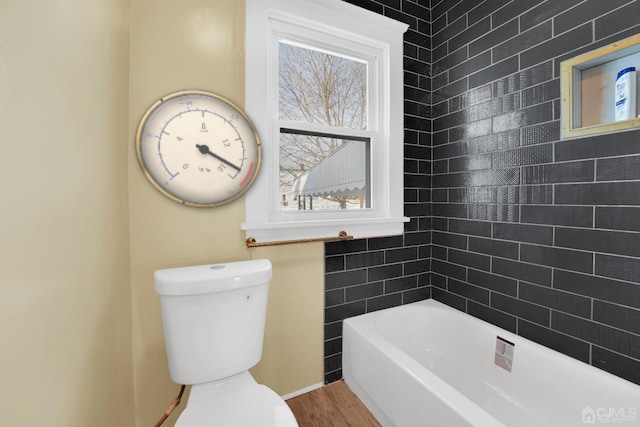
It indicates 15; MPa
